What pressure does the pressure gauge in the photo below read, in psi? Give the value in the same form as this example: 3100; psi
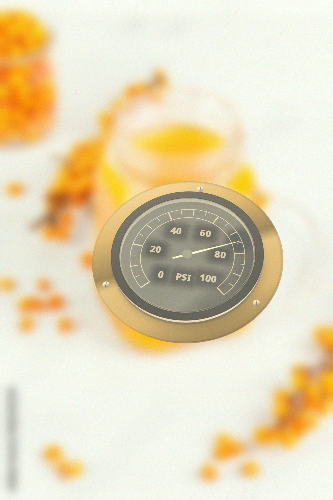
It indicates 75; psi
